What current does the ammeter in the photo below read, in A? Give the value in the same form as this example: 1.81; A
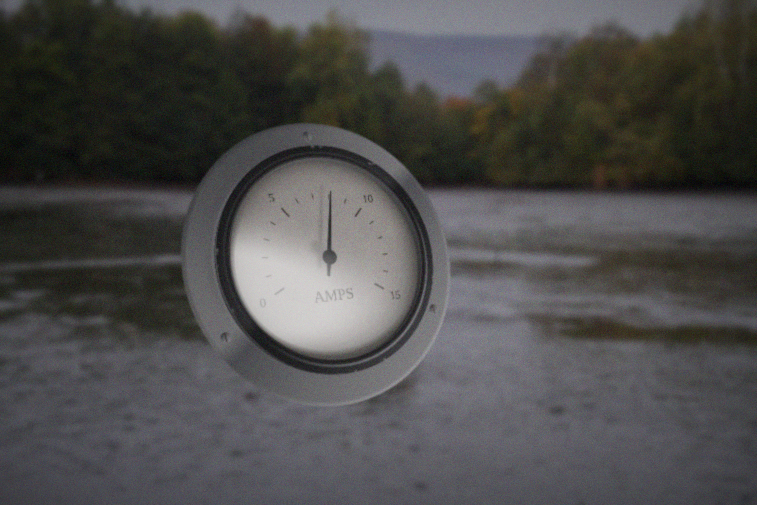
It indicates 8; A
